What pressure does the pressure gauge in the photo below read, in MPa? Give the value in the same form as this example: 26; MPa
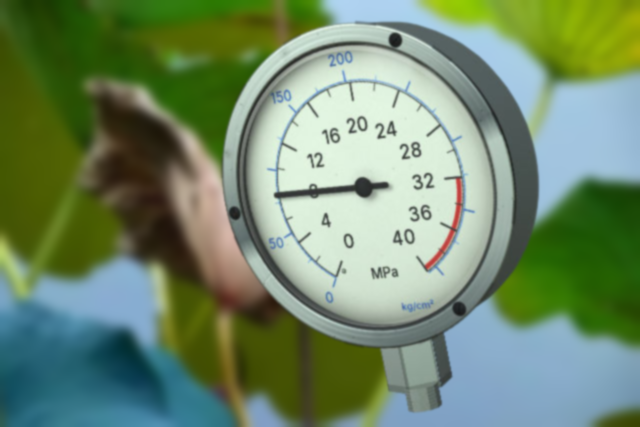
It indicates 8; MPa
